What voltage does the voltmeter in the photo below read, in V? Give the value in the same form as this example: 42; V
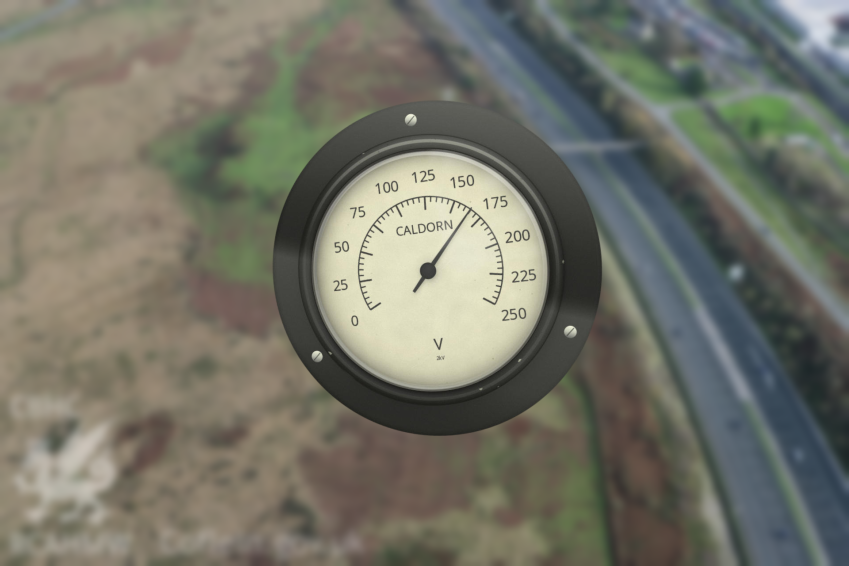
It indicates 165; V
